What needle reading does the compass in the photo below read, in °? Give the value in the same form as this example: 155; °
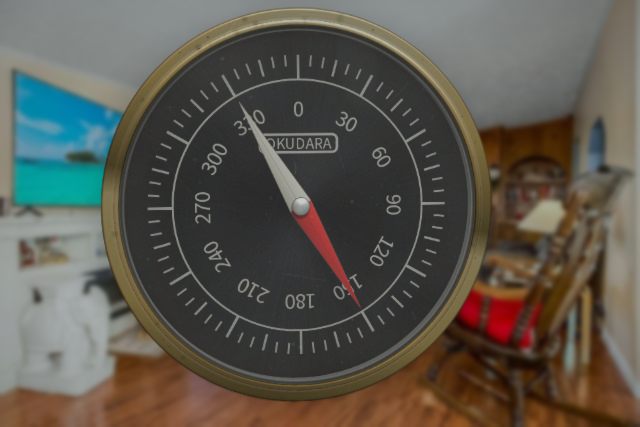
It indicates 150; °
